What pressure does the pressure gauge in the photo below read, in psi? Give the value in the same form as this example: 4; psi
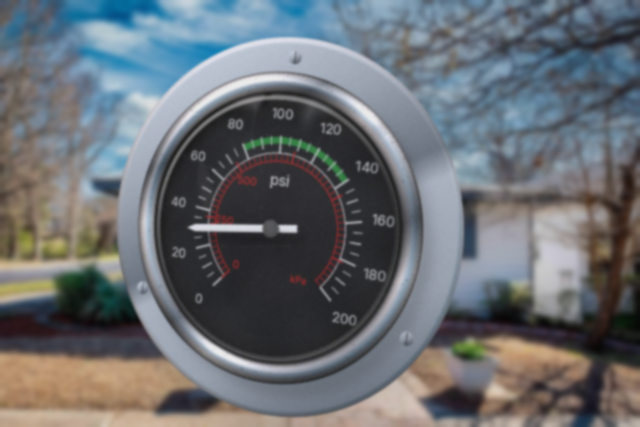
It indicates 30; psi
